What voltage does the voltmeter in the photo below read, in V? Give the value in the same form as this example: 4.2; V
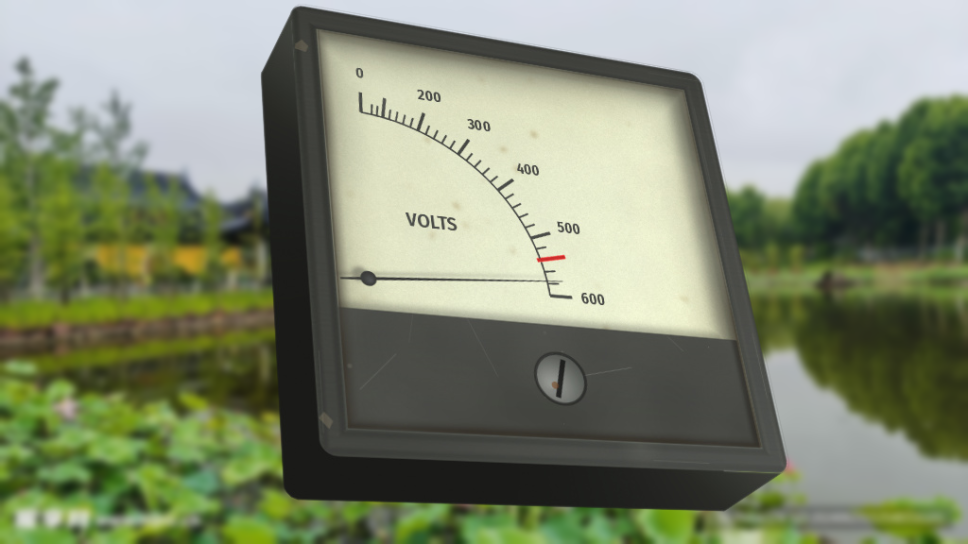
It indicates 580; V
